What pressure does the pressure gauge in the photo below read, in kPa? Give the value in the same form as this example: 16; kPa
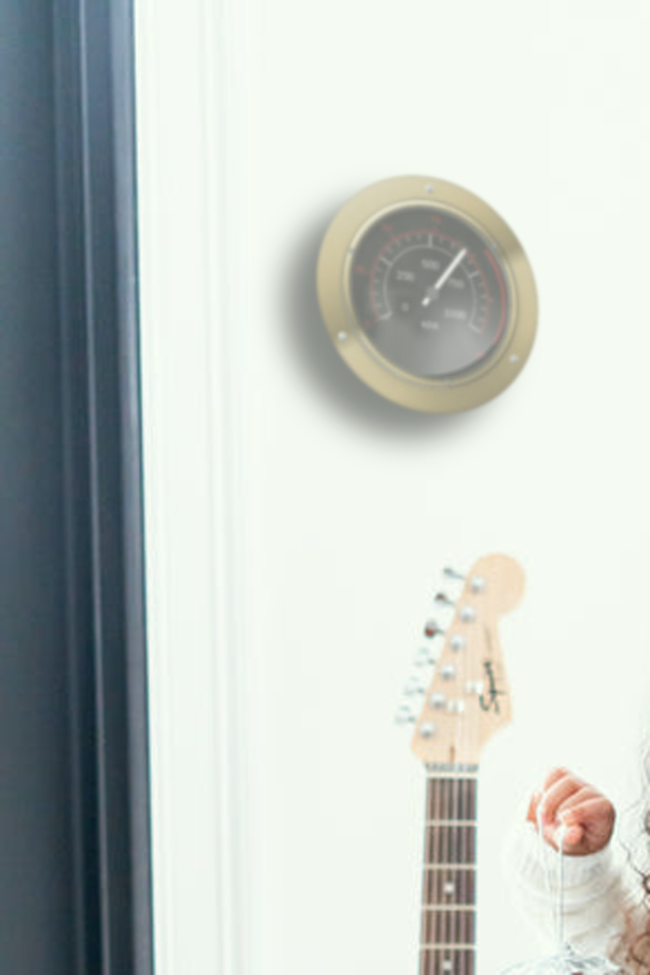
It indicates 650; kPa
